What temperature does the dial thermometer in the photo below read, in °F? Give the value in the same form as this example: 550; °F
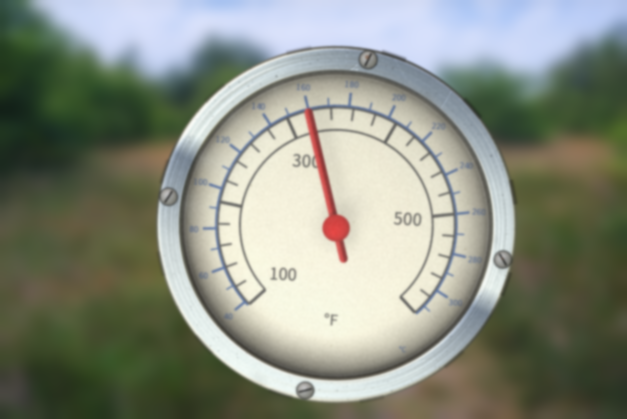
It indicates 320; °F
